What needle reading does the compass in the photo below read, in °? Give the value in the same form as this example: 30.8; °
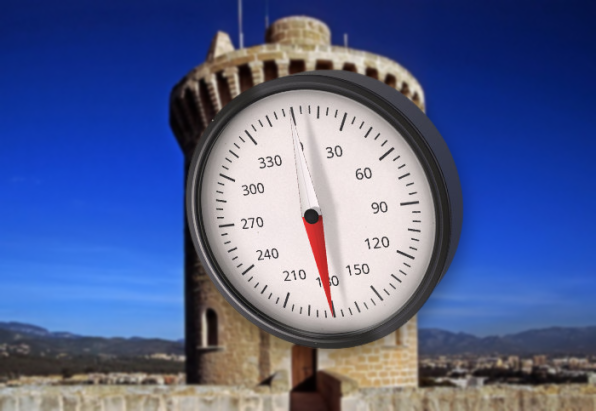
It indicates 180; °
